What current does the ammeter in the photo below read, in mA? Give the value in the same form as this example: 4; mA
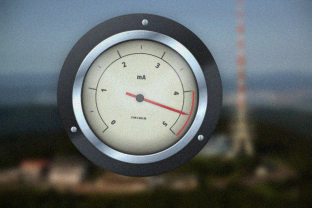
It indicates 4.5; mA
